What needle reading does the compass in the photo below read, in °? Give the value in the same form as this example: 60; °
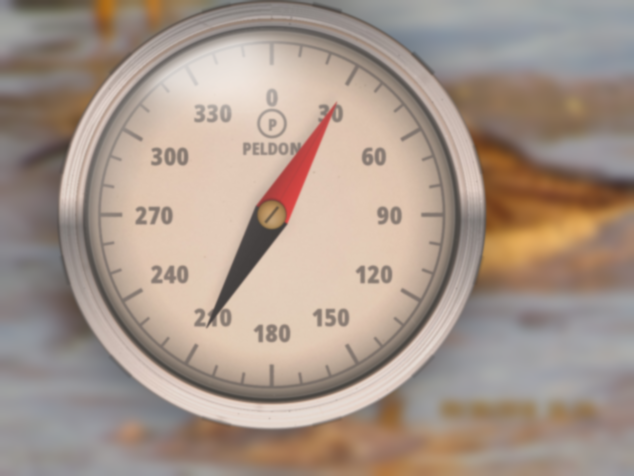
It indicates 30; °
